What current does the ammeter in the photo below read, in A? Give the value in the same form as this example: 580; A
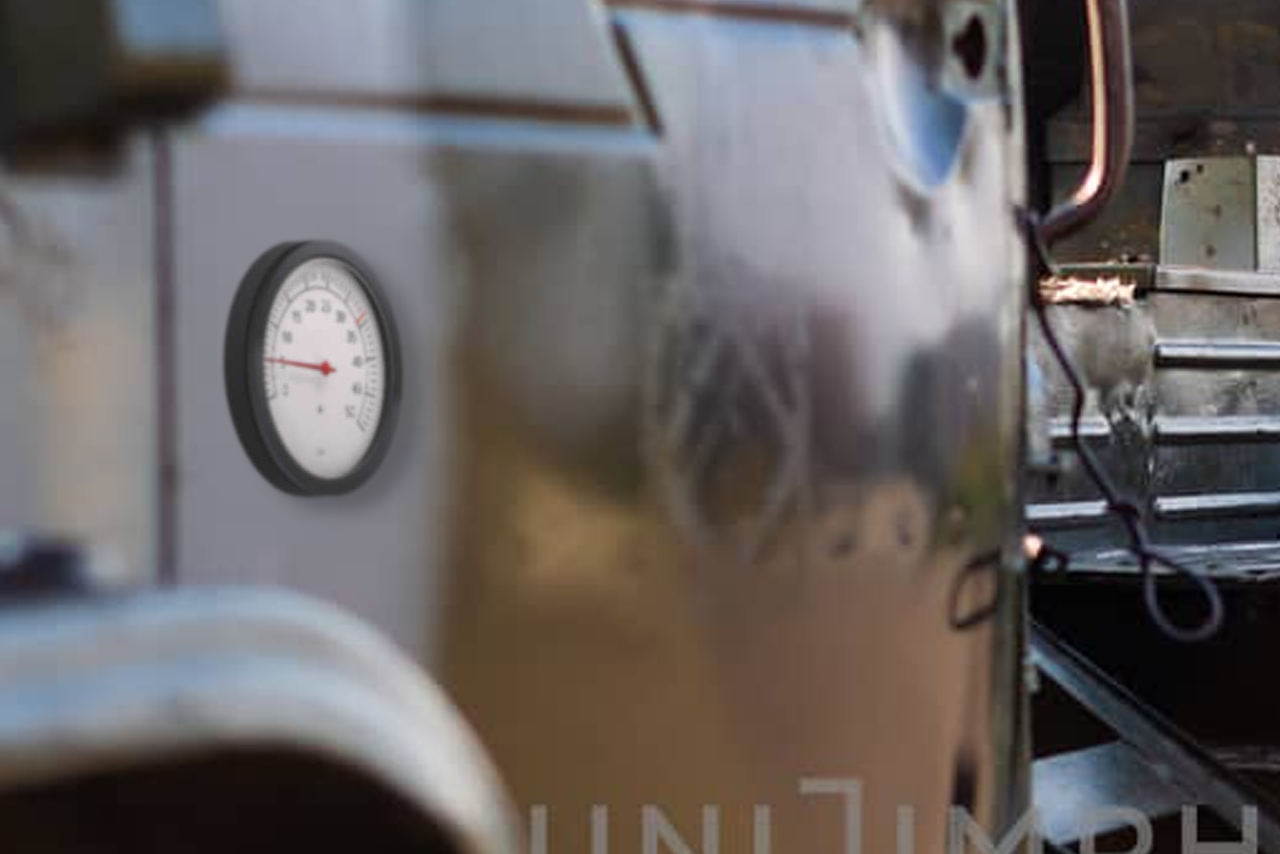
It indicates 5; A
